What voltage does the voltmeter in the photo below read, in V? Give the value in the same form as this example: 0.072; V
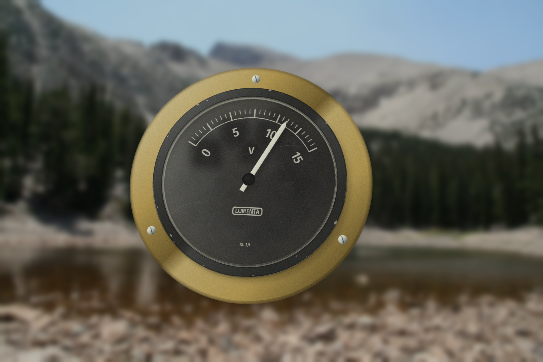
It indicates 11; V
